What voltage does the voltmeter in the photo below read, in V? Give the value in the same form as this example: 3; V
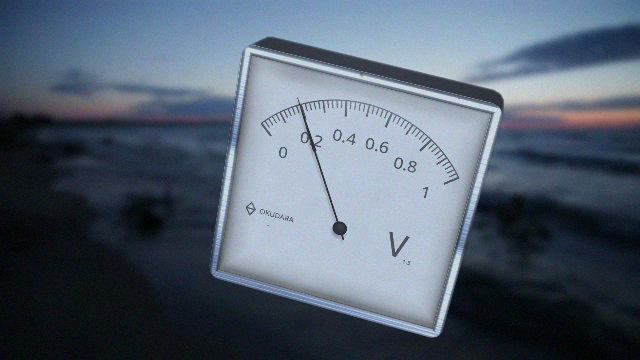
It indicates 0.2; V
